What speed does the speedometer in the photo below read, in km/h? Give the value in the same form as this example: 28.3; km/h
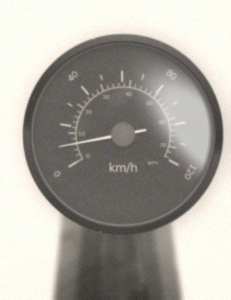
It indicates 10; km/h
